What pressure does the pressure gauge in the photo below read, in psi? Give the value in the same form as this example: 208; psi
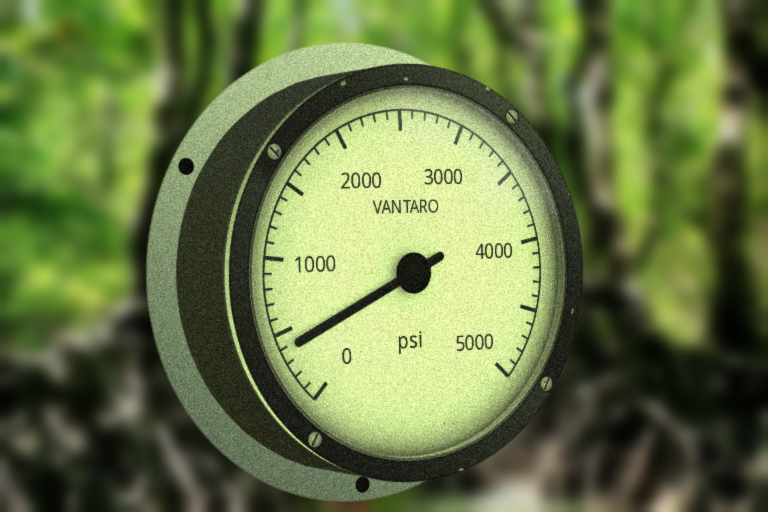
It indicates 400; psi
